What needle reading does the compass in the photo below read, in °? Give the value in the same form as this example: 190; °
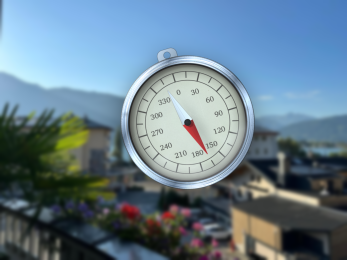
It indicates 165; °
